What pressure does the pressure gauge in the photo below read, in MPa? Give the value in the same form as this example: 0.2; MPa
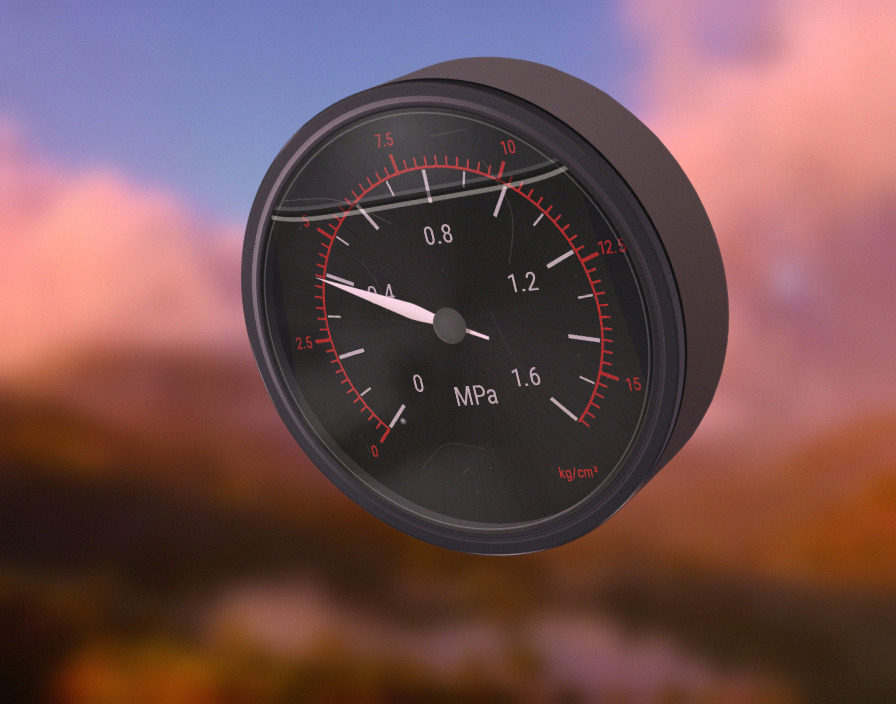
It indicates 0.4; MPa
